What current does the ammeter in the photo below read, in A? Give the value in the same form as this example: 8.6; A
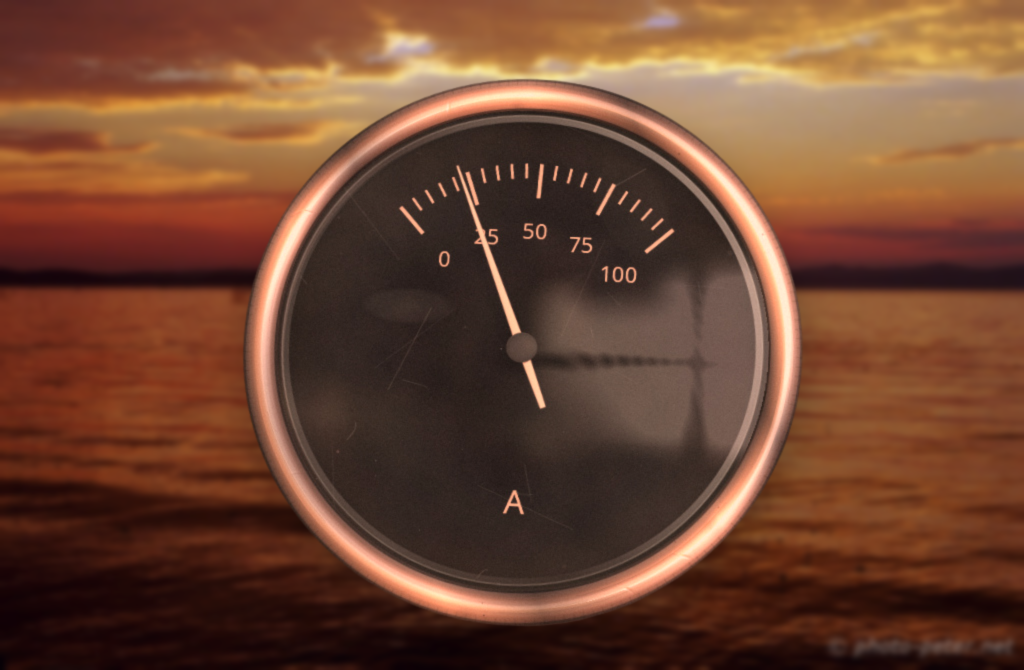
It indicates 22.5; A
